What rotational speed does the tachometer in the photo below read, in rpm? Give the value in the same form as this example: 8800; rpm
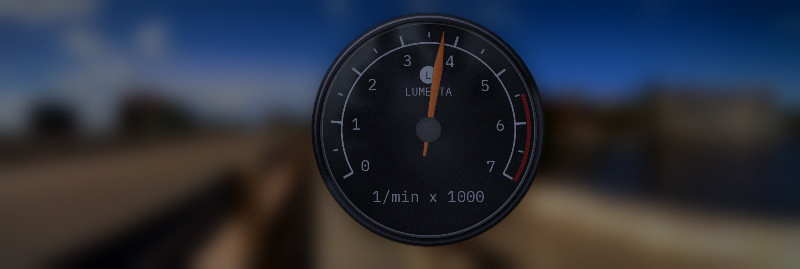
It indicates 3750; rpm
